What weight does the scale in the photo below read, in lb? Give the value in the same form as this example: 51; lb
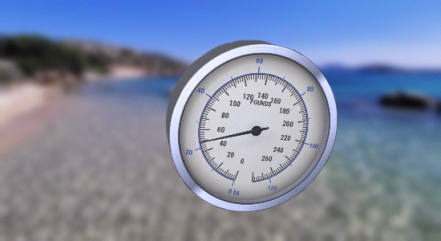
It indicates 50; lb
